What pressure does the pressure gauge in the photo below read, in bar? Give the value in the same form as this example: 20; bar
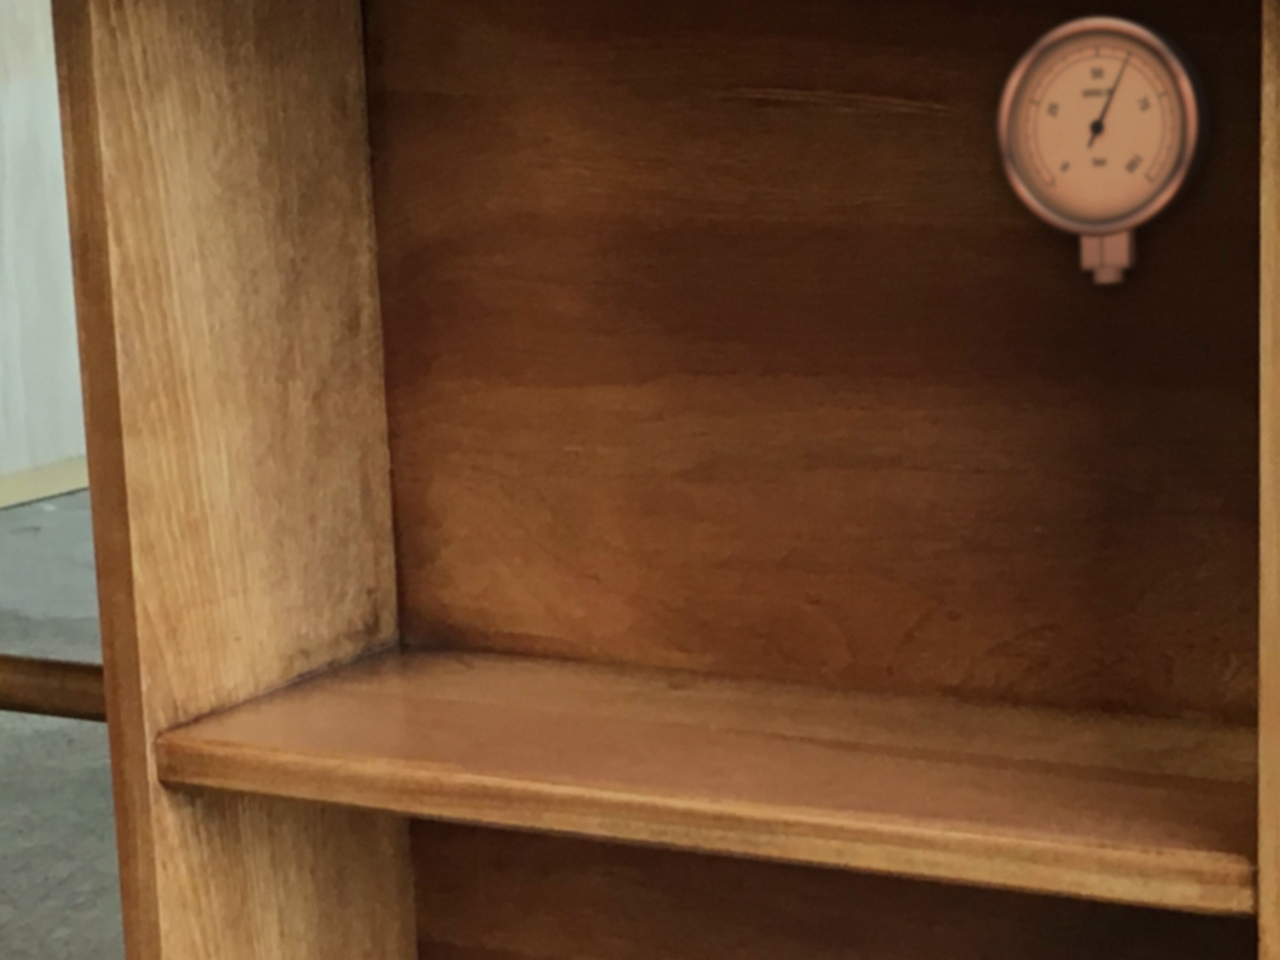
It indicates 60; bar
